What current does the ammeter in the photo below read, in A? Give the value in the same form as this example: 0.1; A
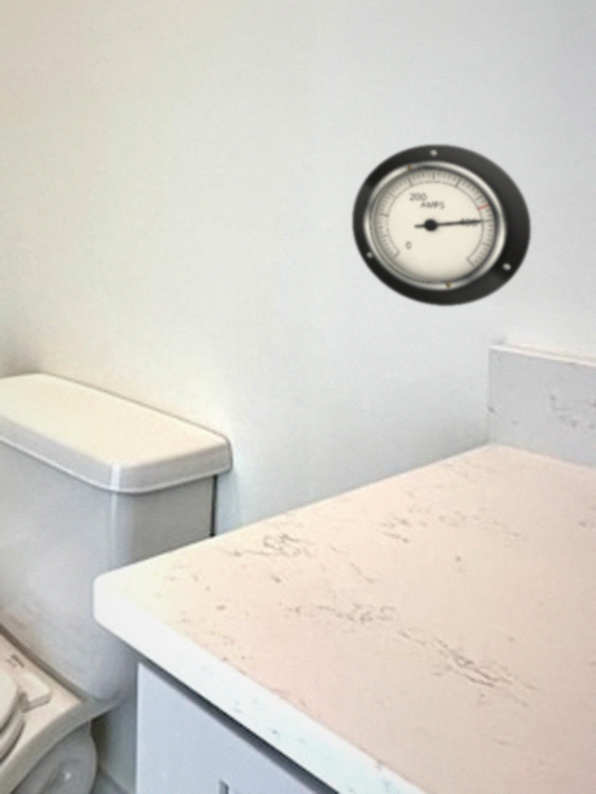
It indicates 400; A
